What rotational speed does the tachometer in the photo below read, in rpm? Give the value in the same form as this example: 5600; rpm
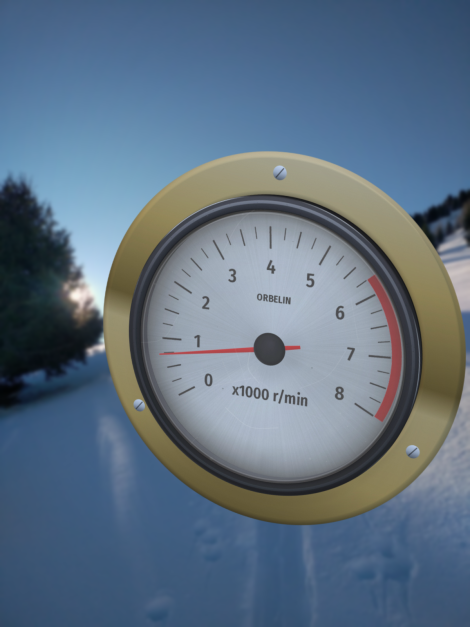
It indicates 750; rpm
